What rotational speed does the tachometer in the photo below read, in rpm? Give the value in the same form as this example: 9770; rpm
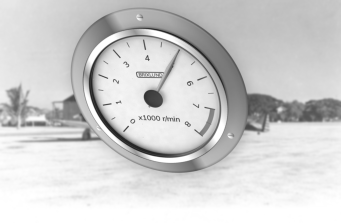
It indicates 5000; rpm
